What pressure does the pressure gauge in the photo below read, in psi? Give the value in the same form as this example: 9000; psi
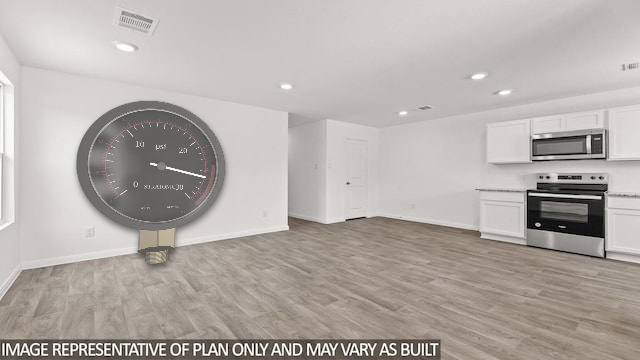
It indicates 26; psi
